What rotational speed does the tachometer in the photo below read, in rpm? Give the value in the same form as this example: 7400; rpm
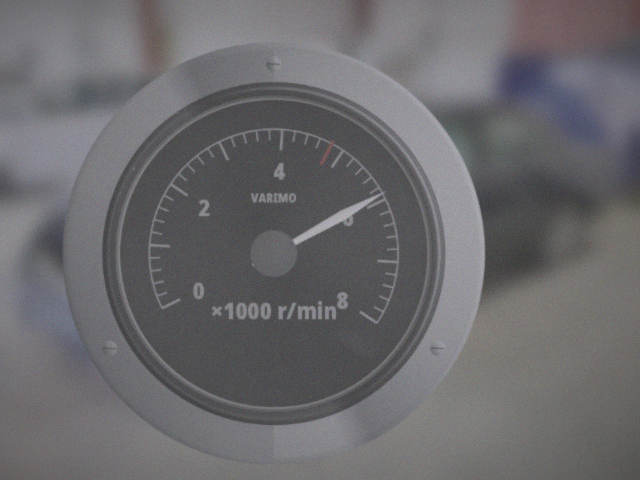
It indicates 5900; rpm
